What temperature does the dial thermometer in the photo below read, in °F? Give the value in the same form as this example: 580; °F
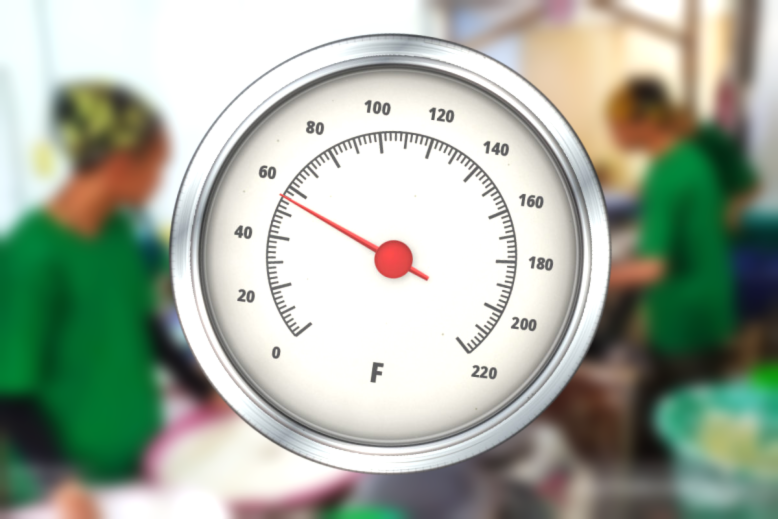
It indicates 56; °F
